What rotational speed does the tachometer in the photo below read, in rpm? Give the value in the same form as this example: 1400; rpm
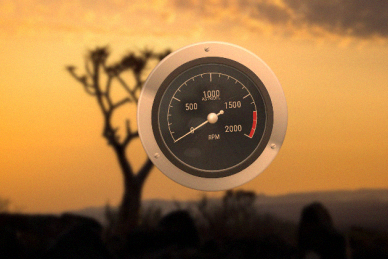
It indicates 0; rpm
